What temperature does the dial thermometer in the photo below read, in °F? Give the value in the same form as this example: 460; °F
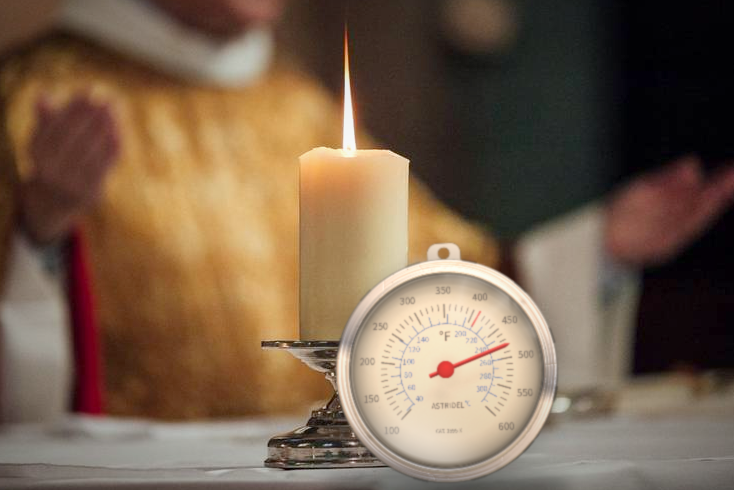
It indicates 480; °F
